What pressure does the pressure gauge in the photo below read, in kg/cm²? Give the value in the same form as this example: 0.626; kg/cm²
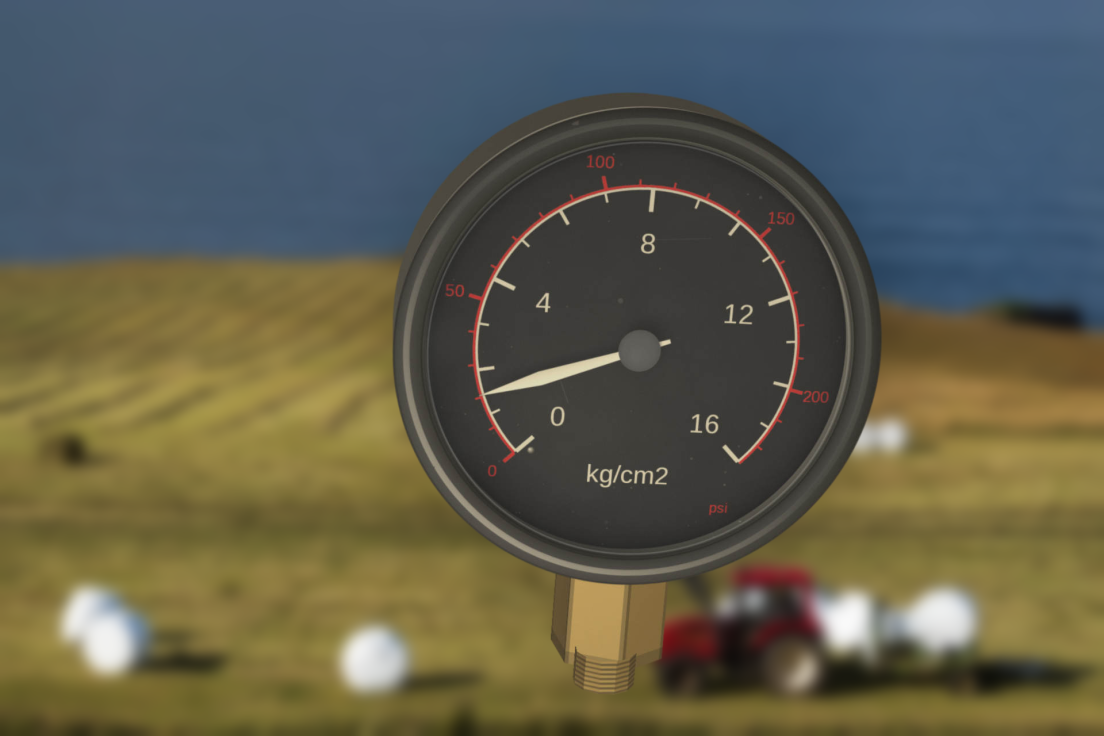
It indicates 1.5; kg/cm²
